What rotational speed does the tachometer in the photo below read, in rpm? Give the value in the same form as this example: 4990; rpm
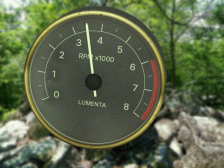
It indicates 3500; rpm
